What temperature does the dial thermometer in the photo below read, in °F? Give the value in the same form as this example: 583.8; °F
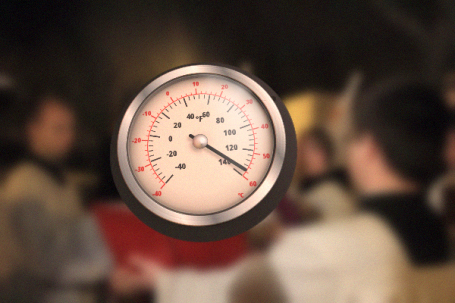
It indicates 136; °F
